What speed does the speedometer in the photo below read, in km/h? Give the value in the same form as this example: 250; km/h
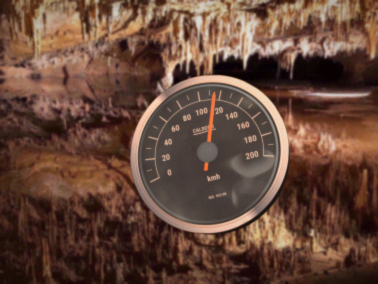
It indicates 115; km/h
